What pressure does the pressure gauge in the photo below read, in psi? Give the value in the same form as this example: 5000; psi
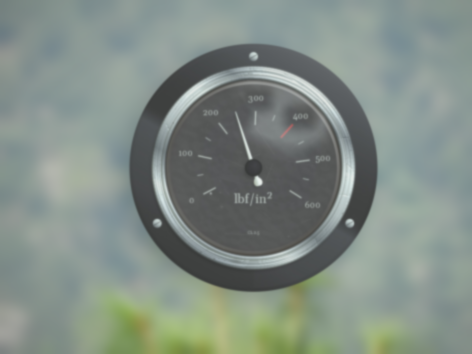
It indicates 250; psi
